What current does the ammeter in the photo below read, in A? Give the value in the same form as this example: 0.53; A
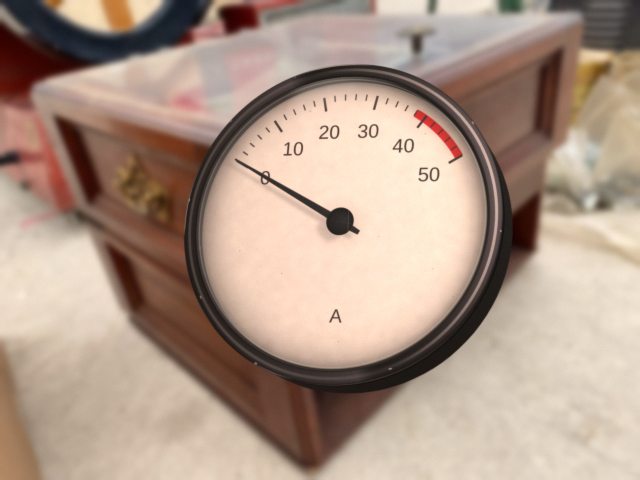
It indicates 0; A
